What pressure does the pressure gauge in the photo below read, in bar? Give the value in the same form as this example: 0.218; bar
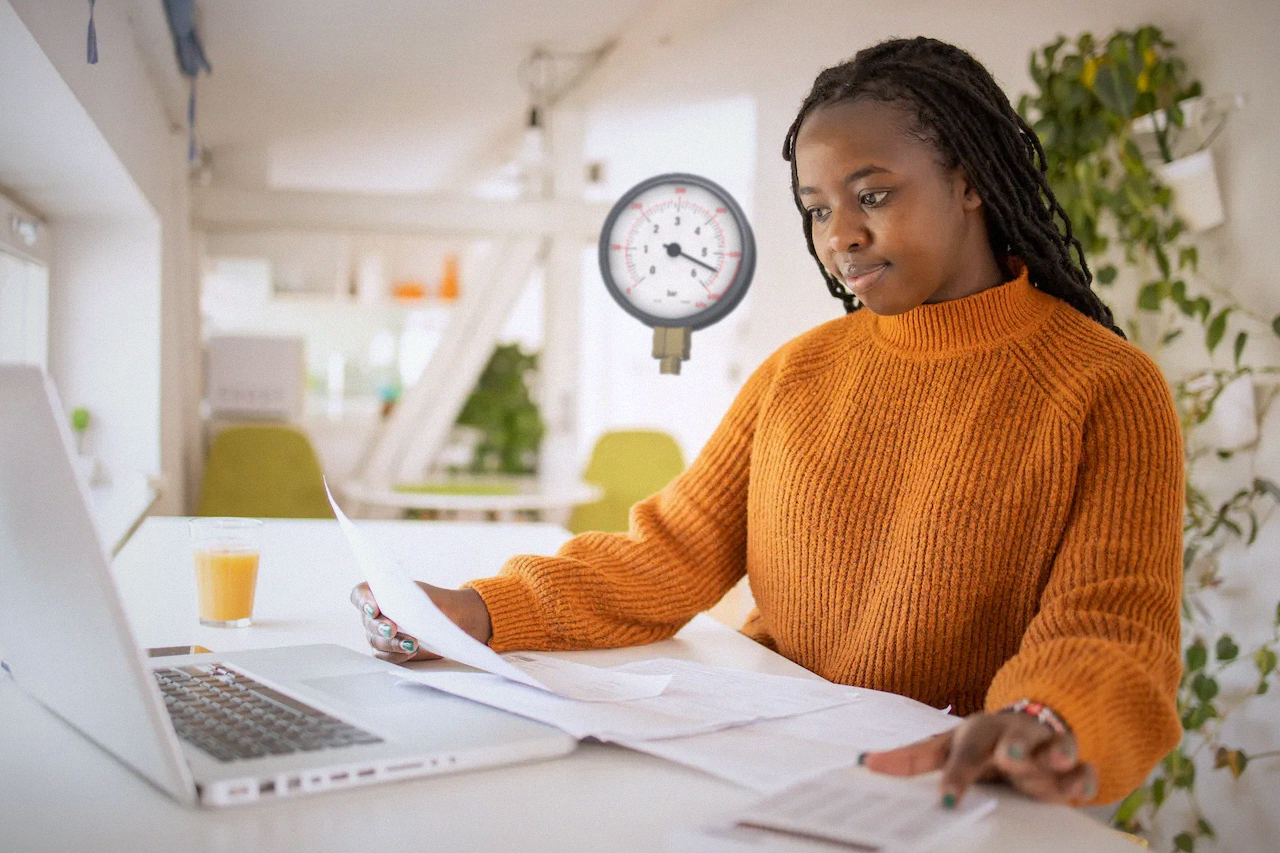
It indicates 5.5; bar
